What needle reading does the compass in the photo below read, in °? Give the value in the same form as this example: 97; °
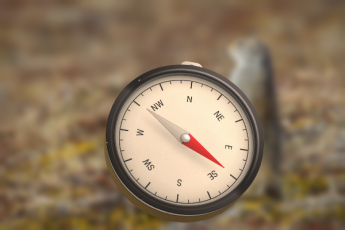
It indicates 120; °
